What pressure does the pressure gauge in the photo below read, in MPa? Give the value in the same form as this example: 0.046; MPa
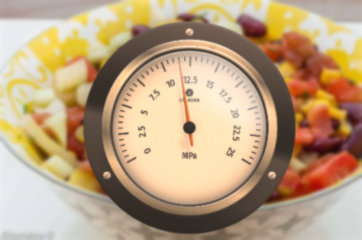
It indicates 11.5; MPa
